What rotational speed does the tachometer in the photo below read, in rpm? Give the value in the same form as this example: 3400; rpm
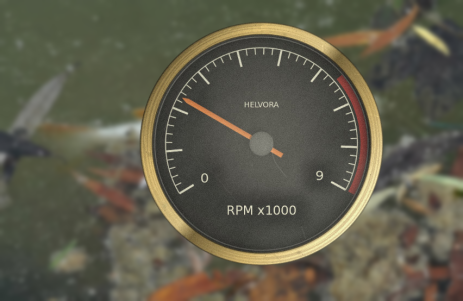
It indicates 2300; rpm
